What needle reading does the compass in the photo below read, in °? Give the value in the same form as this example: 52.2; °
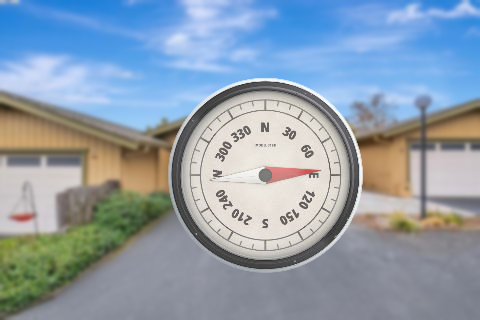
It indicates 85; °
